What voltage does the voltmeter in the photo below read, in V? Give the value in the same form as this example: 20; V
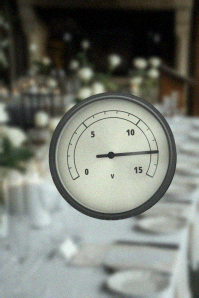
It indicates 13; V
